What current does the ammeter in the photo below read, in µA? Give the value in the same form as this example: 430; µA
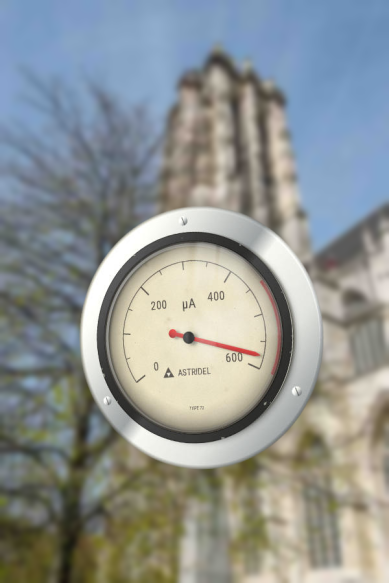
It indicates 575; µA
